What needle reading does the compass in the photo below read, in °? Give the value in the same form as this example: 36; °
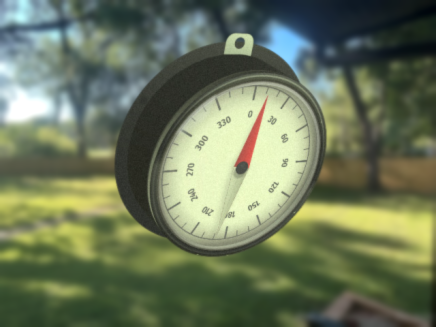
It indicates 10; °
